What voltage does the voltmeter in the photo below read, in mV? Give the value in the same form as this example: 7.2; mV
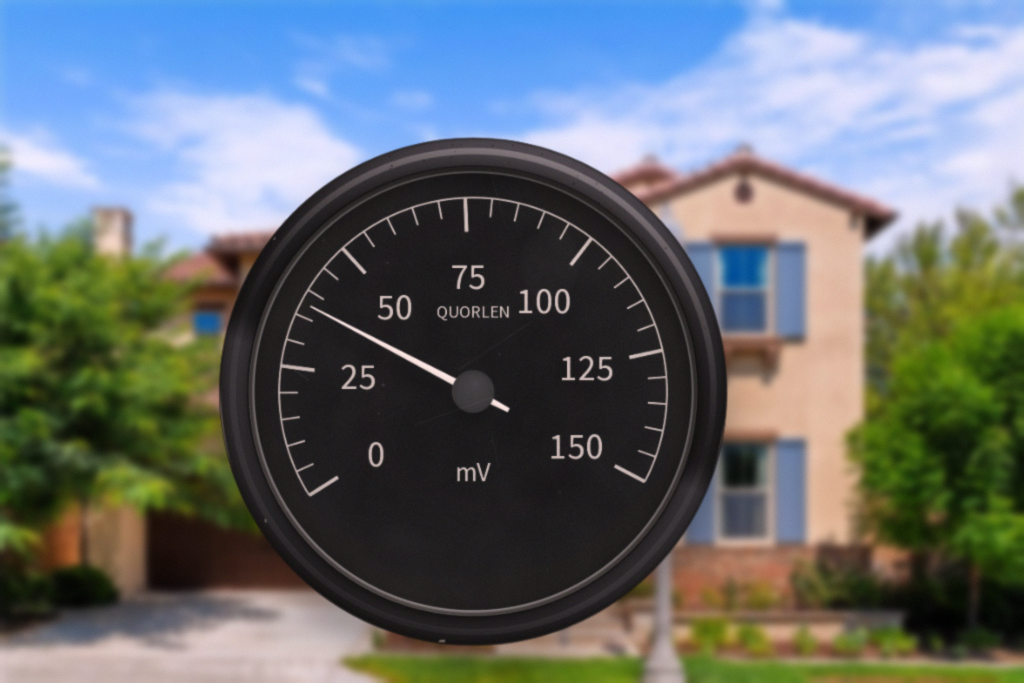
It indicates 37.5; mV
